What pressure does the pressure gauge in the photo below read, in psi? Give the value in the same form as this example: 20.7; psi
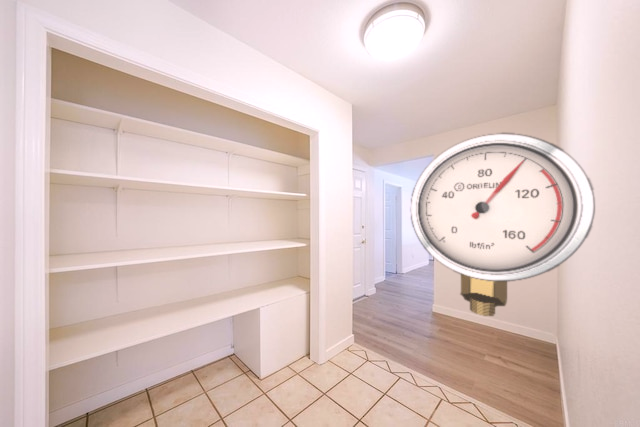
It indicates 100; psi
